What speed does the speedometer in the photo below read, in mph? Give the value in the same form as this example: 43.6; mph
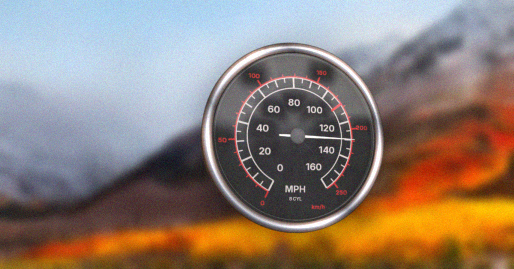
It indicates 130; mph
